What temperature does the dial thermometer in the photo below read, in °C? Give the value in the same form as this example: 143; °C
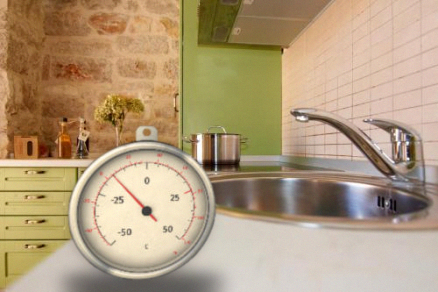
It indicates -15; °C
